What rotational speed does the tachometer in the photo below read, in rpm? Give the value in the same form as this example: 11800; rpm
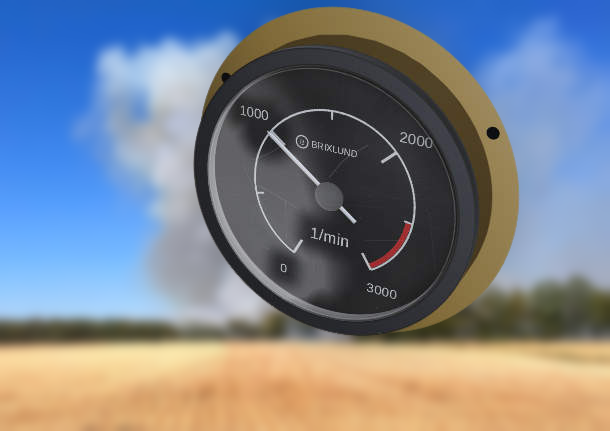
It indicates 1000; rpm
